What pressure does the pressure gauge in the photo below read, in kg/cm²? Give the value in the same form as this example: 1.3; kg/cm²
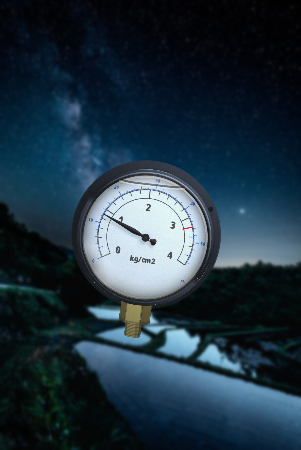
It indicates 0.9; kg/cm²
